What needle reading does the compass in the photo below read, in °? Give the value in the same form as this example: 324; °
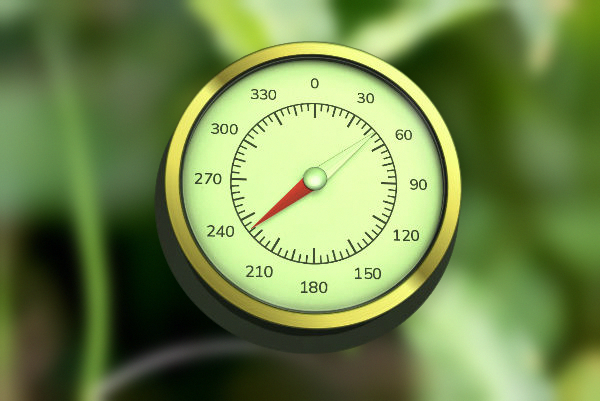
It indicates 230; °
